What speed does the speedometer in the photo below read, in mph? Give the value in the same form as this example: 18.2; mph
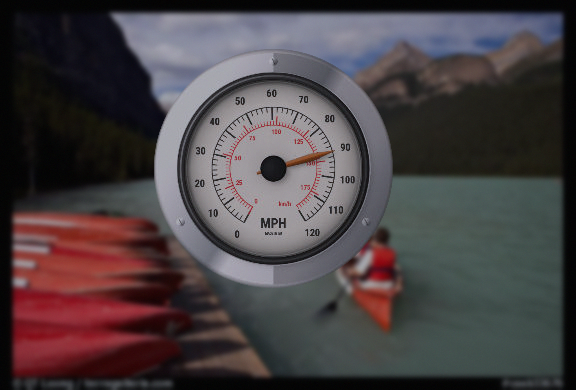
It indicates 90; mph
